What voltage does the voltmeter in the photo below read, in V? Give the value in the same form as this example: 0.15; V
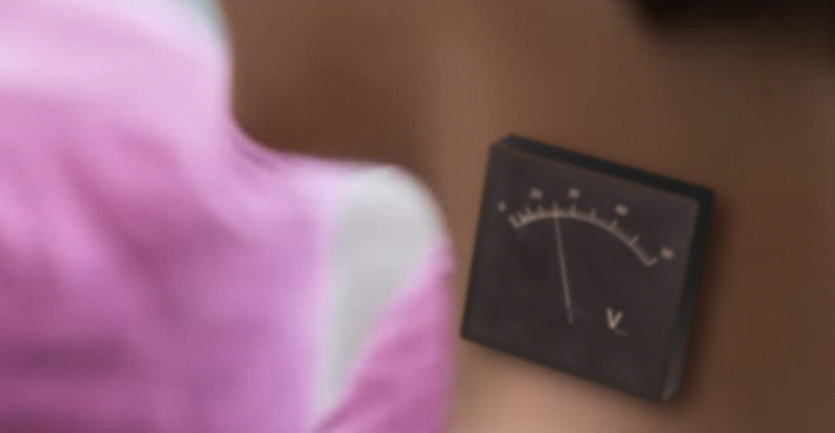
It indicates 25; V
